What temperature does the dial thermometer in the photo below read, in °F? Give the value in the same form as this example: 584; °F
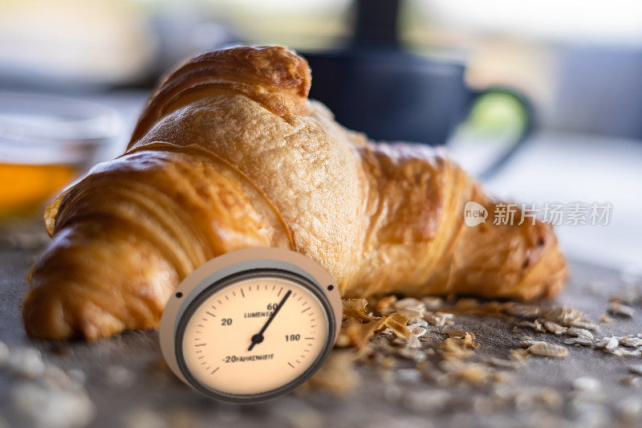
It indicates 64; °F
